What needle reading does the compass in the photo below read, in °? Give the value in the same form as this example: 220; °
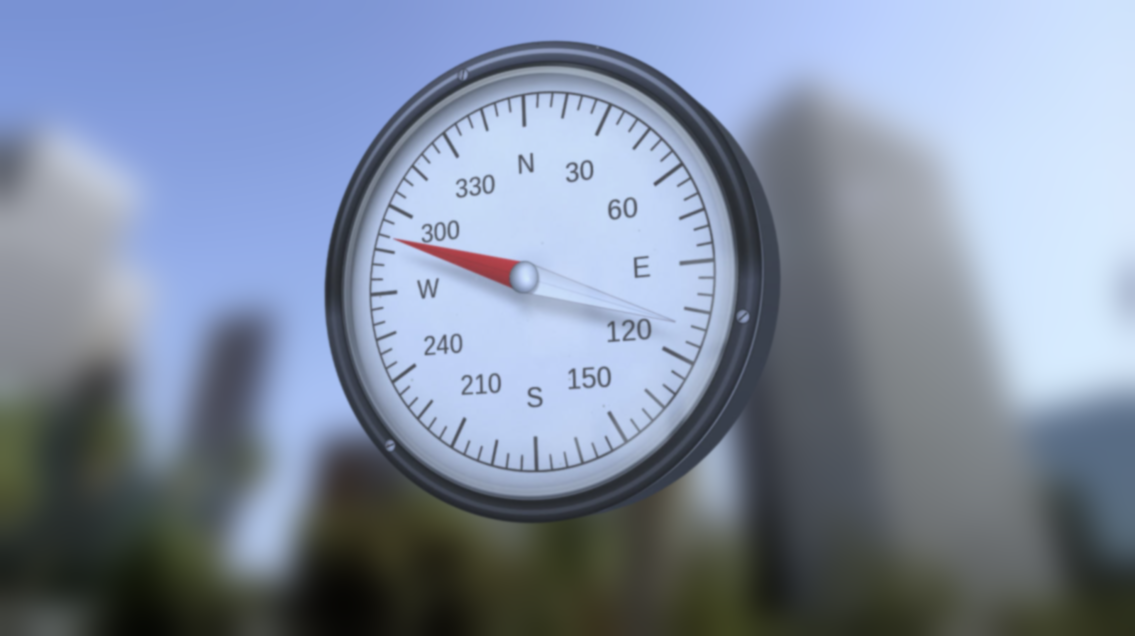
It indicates 290; °
